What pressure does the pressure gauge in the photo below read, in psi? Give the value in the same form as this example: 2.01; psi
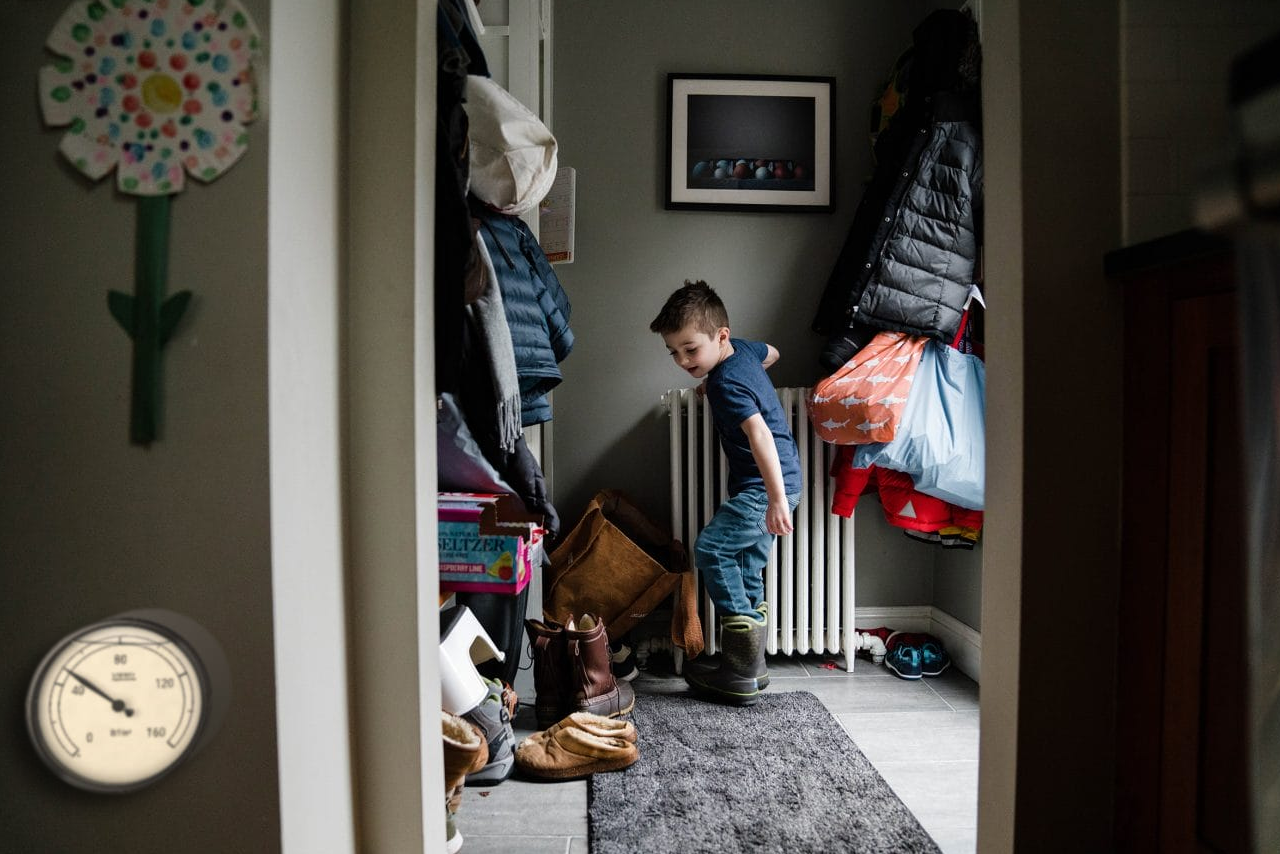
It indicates 50; psi
